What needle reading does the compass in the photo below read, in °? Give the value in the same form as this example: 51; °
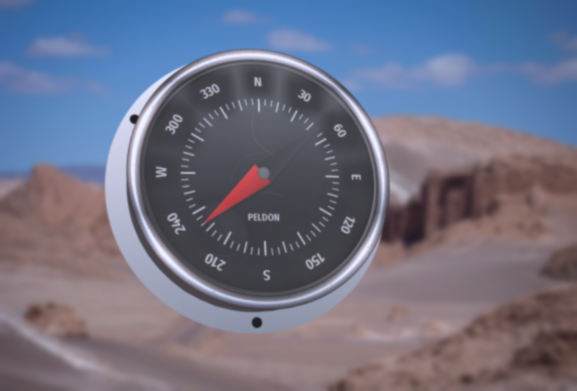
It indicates 230; °
